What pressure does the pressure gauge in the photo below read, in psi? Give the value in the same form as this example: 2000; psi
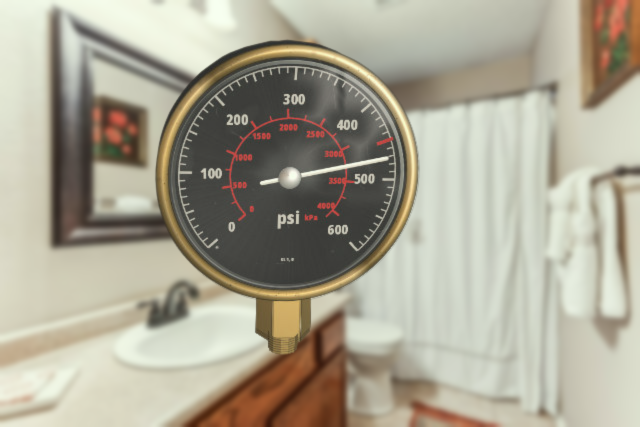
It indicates 470; psi
